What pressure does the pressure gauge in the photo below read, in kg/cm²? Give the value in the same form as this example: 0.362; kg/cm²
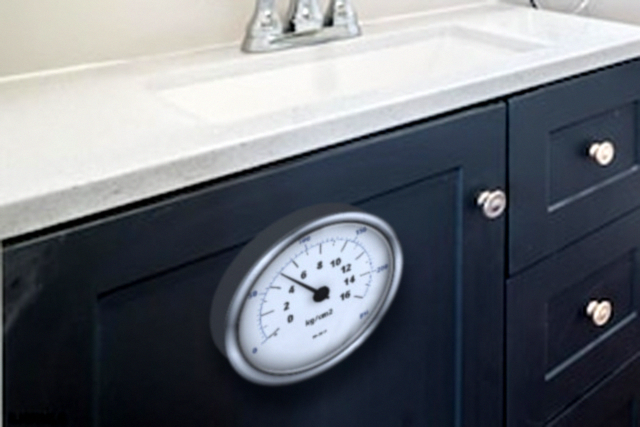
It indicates 5; kg/cm²
